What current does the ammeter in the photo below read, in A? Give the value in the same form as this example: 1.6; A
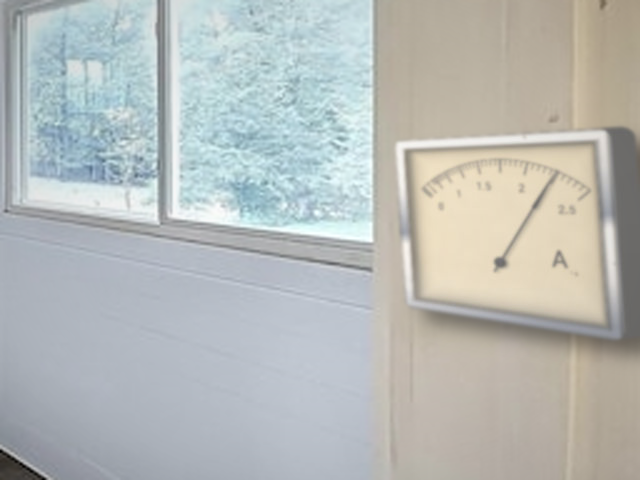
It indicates 2.25; A
